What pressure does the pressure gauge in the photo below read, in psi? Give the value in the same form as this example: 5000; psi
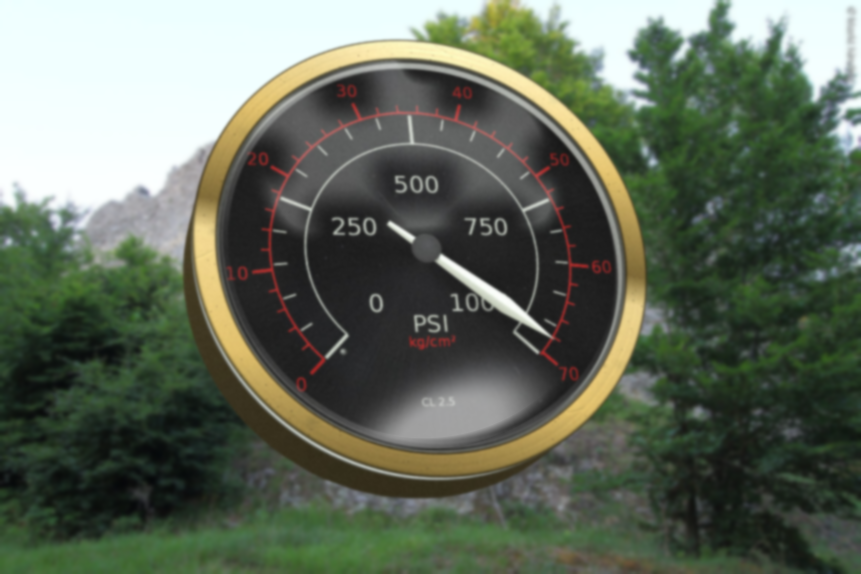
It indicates 975; psi
